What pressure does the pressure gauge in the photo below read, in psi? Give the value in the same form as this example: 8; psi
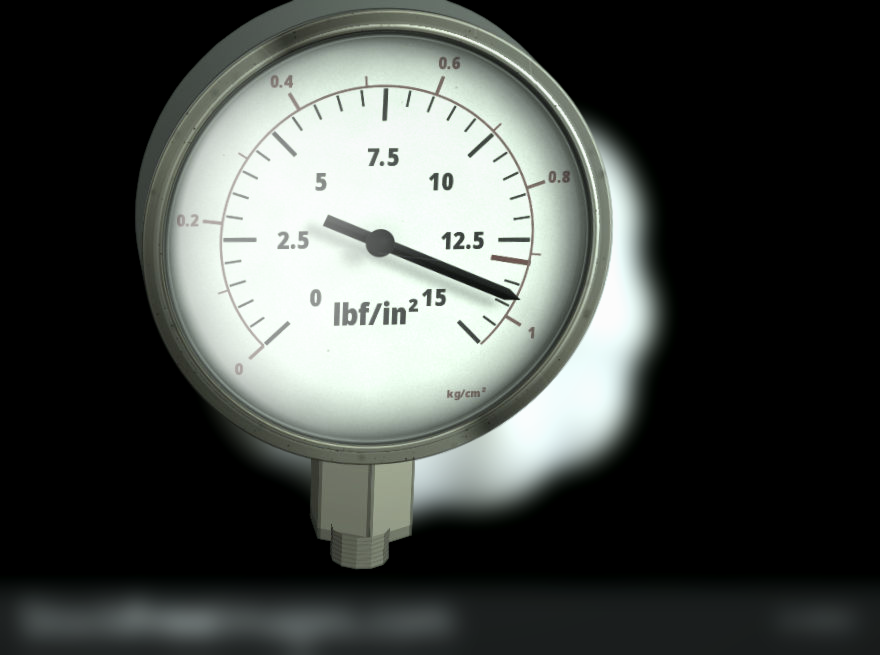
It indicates 13.75; psi
